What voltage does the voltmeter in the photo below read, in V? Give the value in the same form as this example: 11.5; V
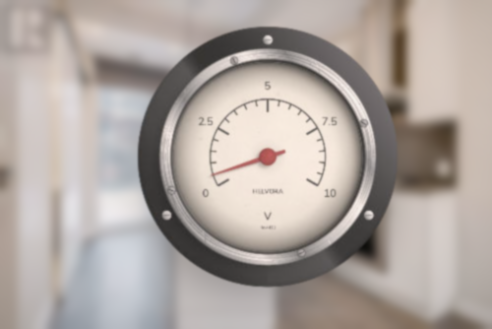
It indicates 0.5; V
